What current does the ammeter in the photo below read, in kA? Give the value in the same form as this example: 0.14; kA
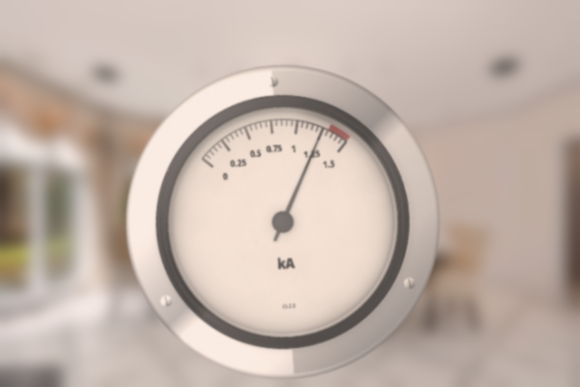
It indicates 1.25; kA
